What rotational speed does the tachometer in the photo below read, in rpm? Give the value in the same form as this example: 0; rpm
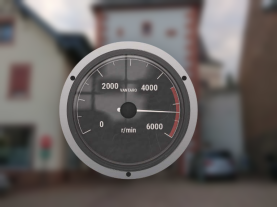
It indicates 5250; rpm
